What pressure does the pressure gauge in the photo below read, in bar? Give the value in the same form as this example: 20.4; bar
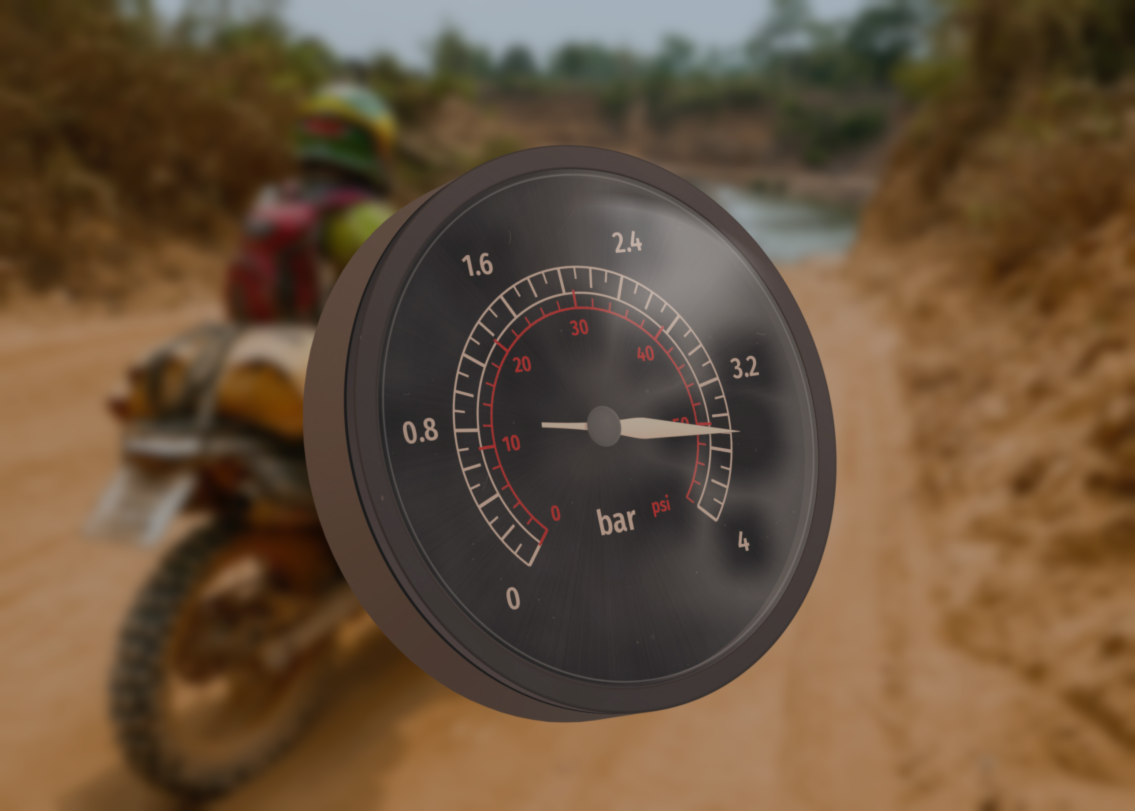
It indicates 3.5; bar
